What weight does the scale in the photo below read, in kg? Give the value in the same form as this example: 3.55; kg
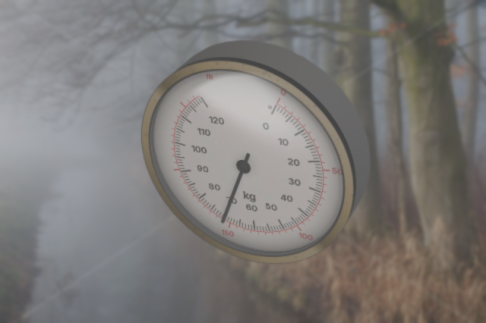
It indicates 70; kg
